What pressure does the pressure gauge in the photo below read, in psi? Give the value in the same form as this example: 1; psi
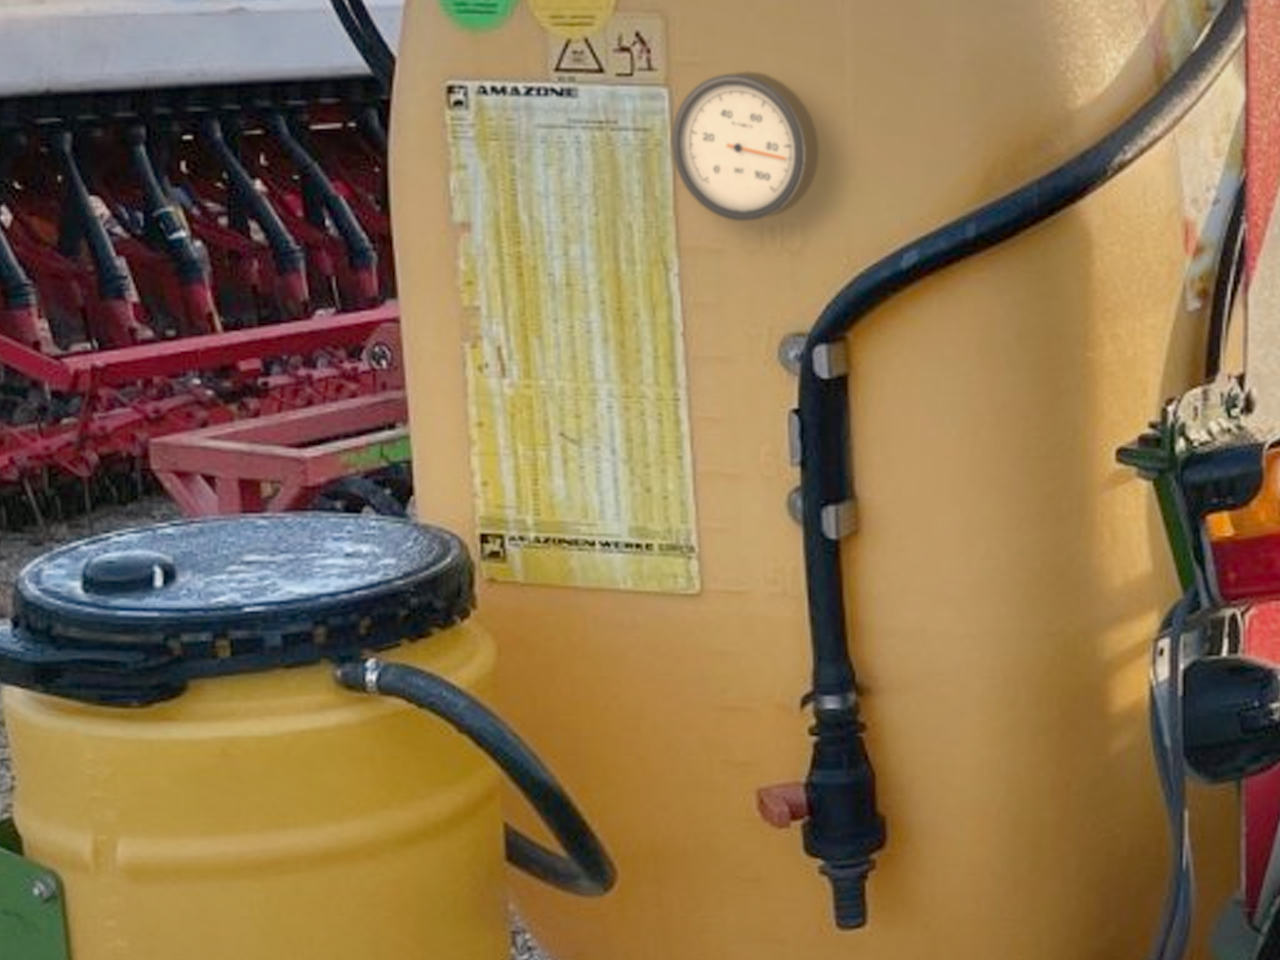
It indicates 85; psi
